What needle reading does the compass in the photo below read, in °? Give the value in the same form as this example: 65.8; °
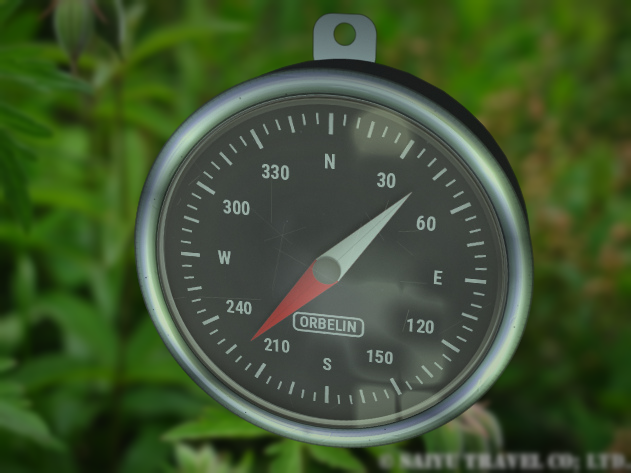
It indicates 222.5; °
